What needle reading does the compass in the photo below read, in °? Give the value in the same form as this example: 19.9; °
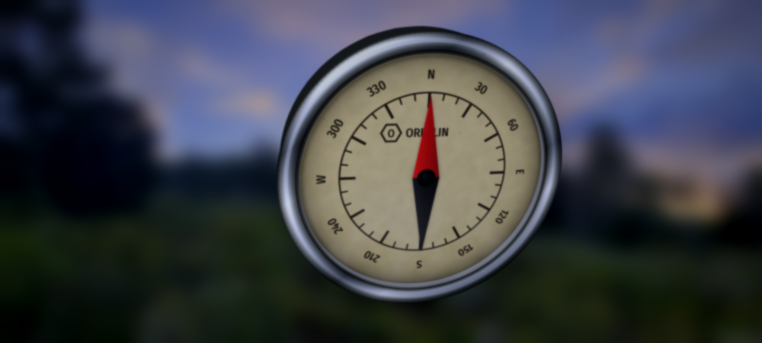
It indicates 0; °
